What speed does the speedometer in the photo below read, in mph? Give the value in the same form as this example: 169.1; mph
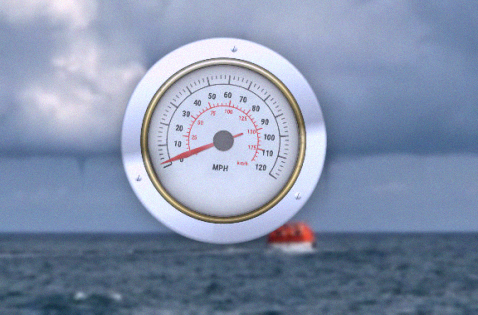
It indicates 2; mph
